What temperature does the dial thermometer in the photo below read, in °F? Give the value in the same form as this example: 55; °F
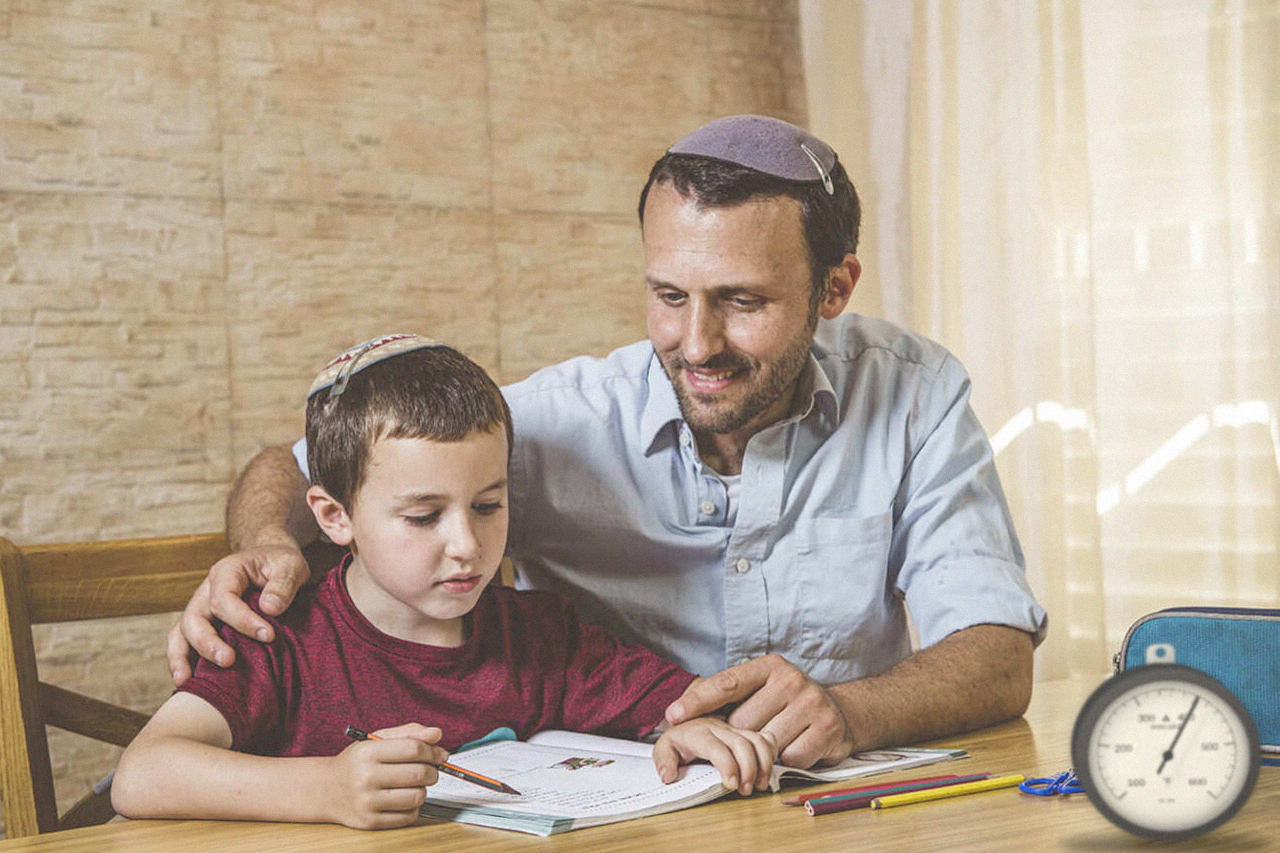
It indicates 400; °F
